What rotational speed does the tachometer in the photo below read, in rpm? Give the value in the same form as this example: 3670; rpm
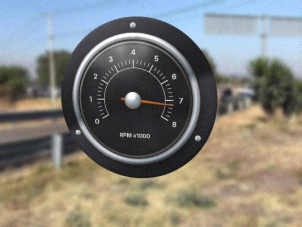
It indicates 7200; rpm
